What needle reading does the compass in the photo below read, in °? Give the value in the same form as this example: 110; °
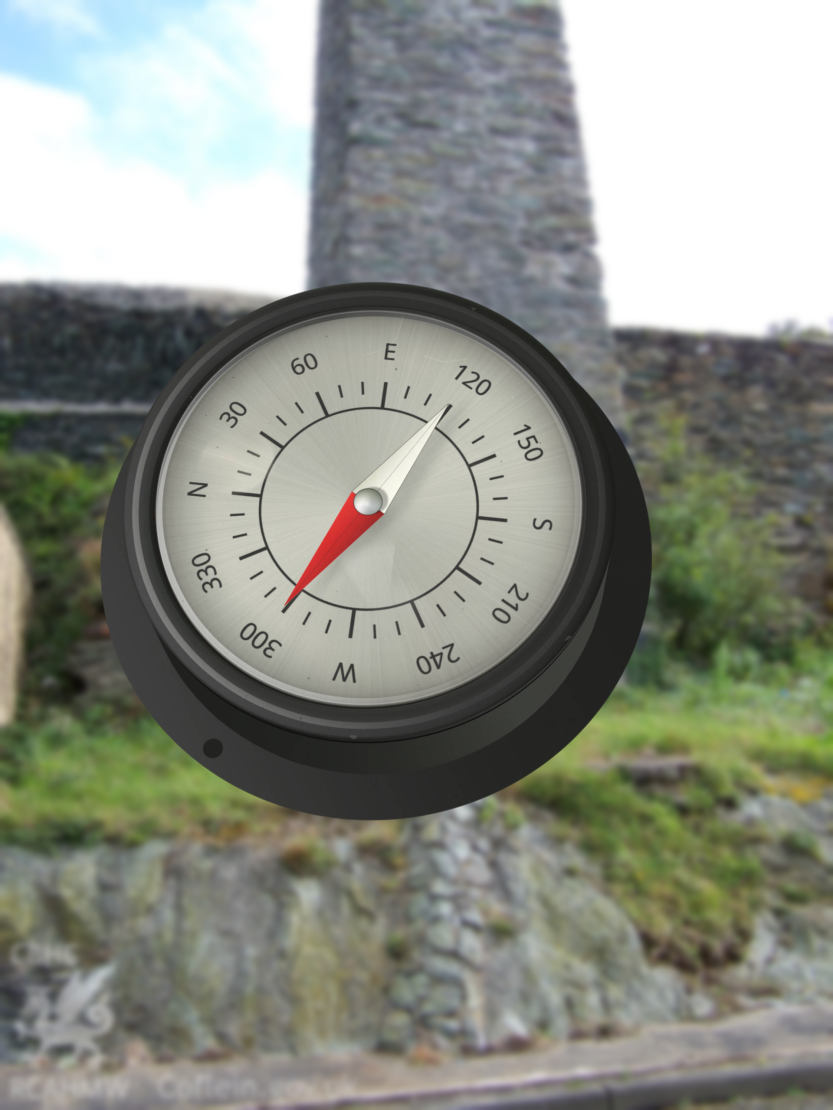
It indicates 300; °
